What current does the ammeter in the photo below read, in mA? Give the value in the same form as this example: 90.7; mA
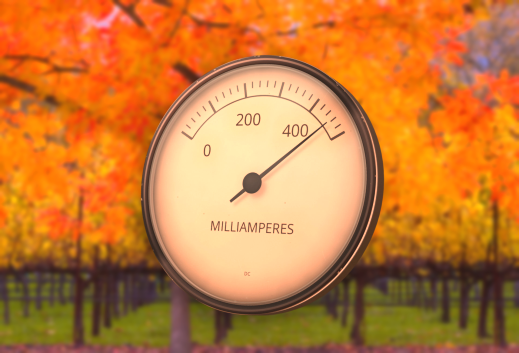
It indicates 460; mA
